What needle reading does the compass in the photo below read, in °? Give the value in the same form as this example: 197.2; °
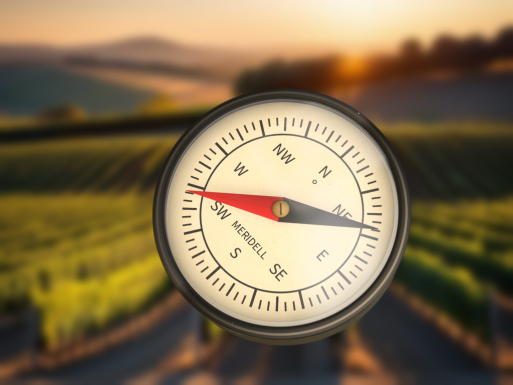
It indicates 235; °
